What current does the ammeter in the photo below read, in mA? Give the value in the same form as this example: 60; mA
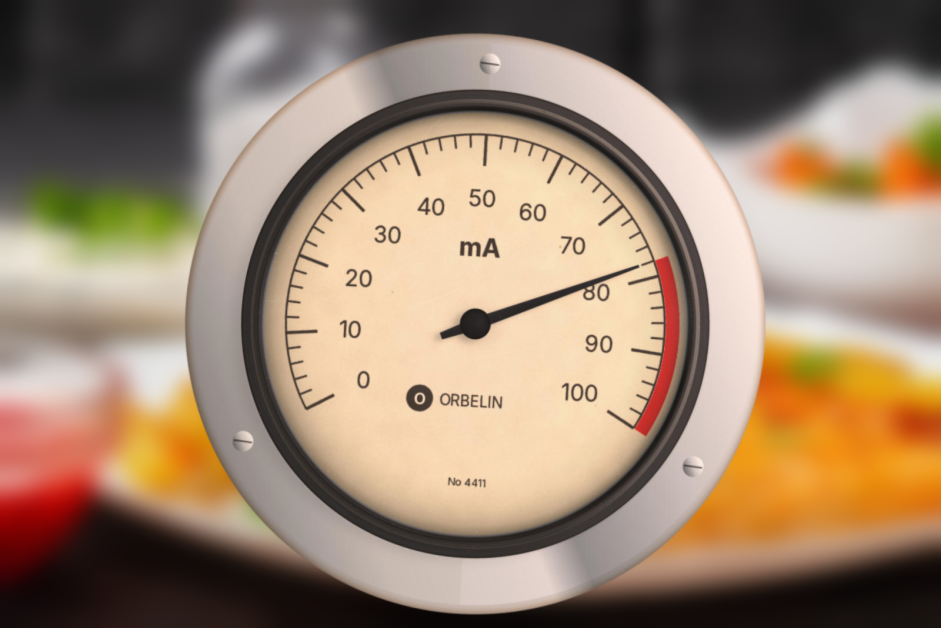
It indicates 78; mA
